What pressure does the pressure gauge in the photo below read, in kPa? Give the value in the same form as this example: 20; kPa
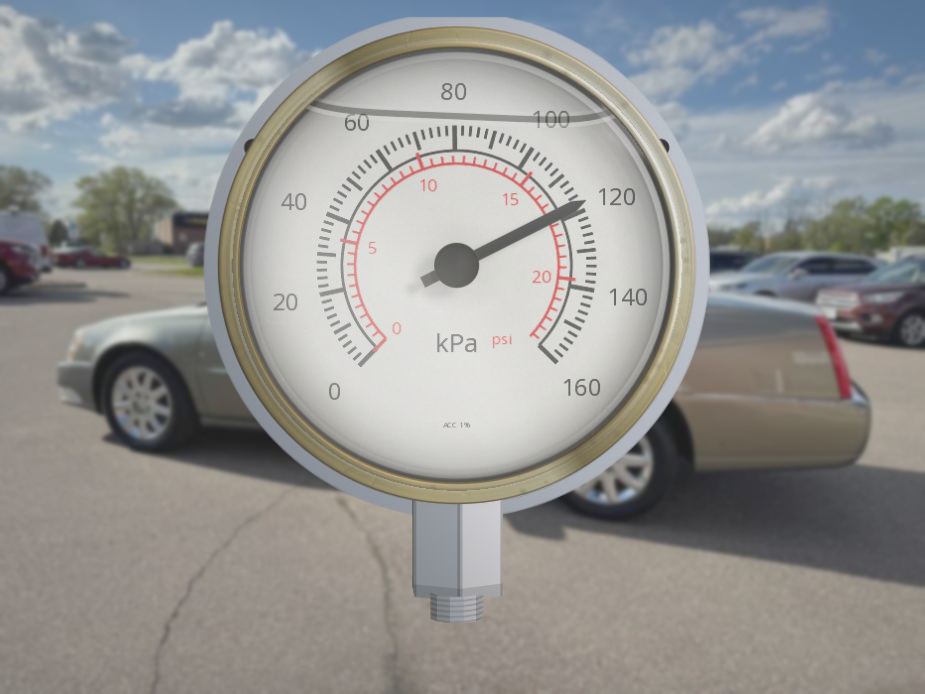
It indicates 118; kPa
